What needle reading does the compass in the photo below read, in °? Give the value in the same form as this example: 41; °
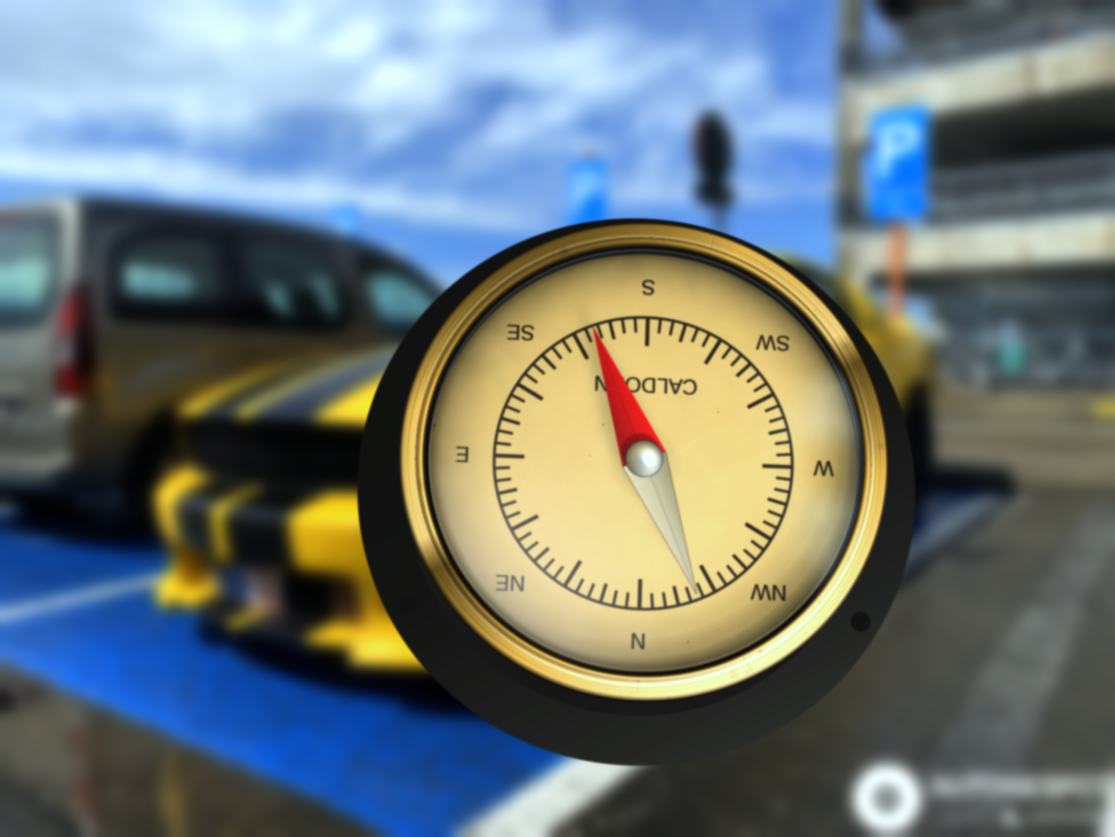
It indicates 157.5; °
